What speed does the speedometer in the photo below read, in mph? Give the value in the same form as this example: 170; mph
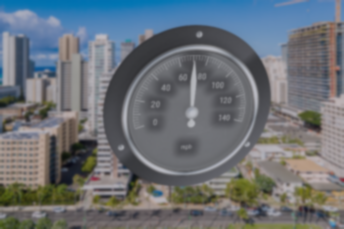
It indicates 70; mph
